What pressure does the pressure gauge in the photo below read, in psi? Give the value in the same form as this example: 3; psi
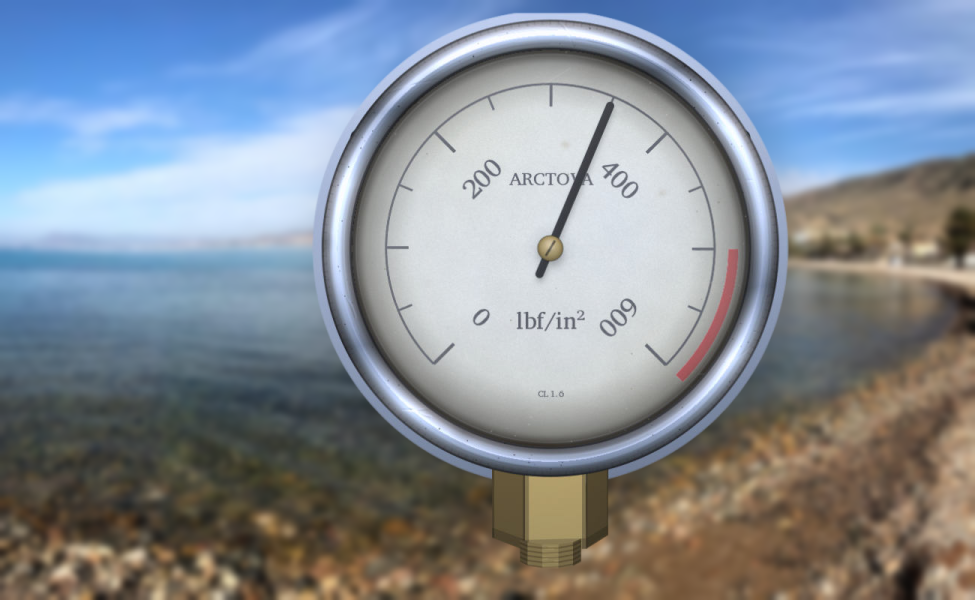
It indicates 350; psi
